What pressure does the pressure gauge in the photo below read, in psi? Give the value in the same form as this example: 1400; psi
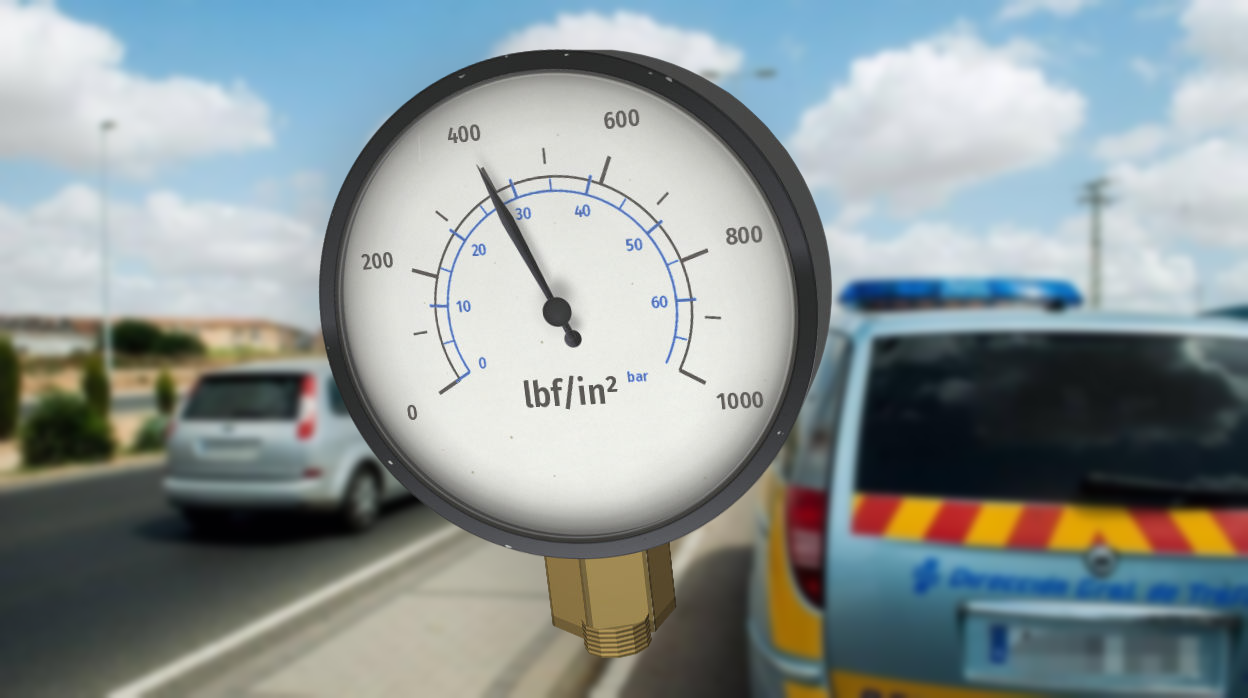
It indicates 400; psi
